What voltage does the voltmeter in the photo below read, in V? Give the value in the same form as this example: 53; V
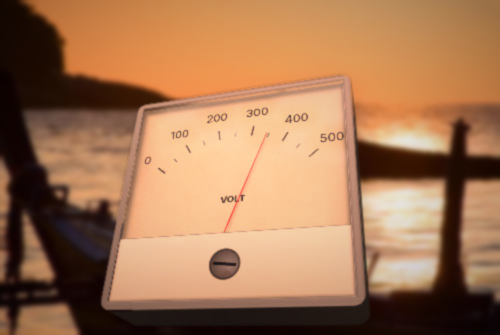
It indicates 350; V
